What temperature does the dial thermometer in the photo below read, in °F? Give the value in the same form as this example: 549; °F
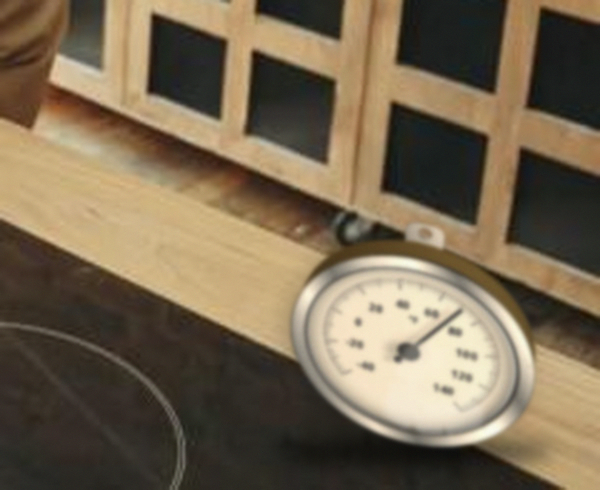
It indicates 70; °F
